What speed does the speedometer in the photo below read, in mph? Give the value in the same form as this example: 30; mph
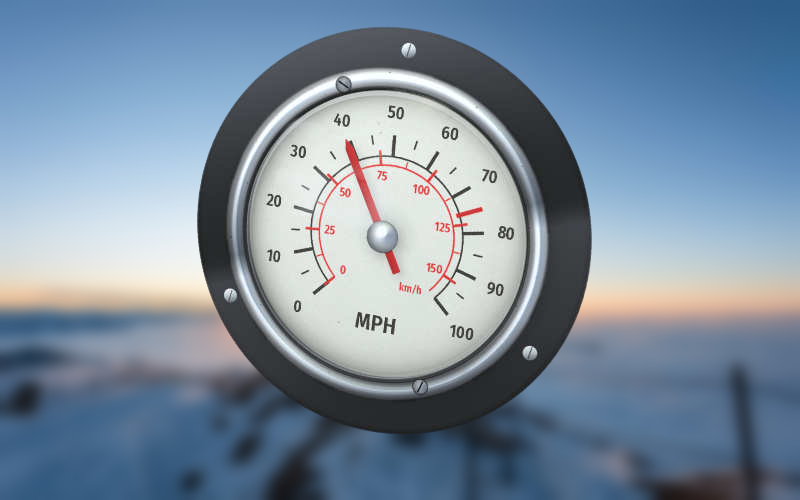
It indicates 40; mph
